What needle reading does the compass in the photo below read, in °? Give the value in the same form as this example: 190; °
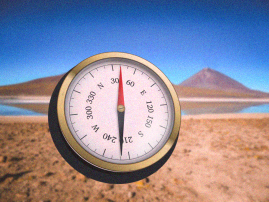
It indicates 40; °
